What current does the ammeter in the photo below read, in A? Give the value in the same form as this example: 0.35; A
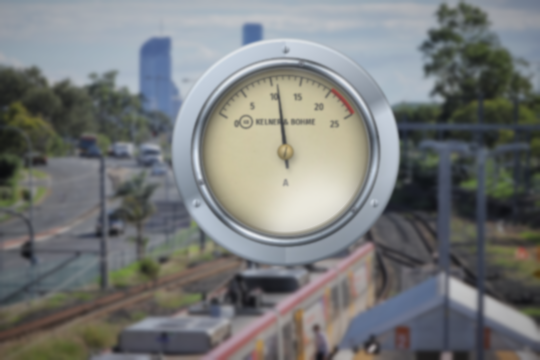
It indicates 11; A
